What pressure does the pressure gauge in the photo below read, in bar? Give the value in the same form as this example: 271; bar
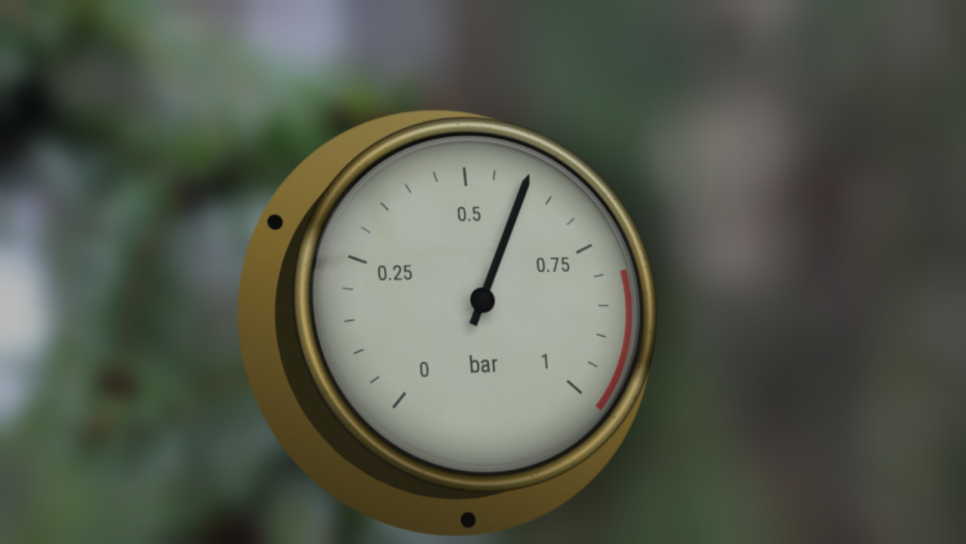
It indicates 0.6; bar
